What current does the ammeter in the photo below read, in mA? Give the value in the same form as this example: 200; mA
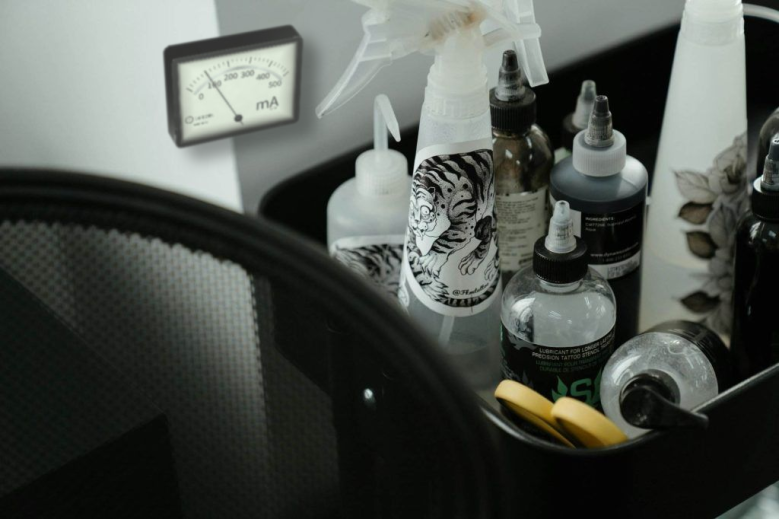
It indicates 100; mA
